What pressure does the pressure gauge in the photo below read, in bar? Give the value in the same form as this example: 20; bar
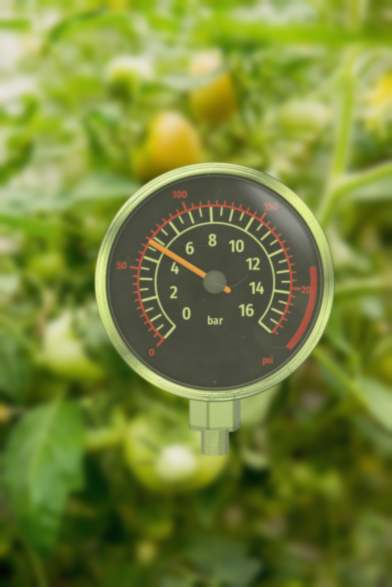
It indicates 4.75; bar
